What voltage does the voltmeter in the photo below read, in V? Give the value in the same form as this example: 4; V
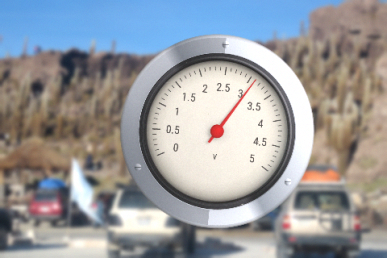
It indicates 3.1; V
